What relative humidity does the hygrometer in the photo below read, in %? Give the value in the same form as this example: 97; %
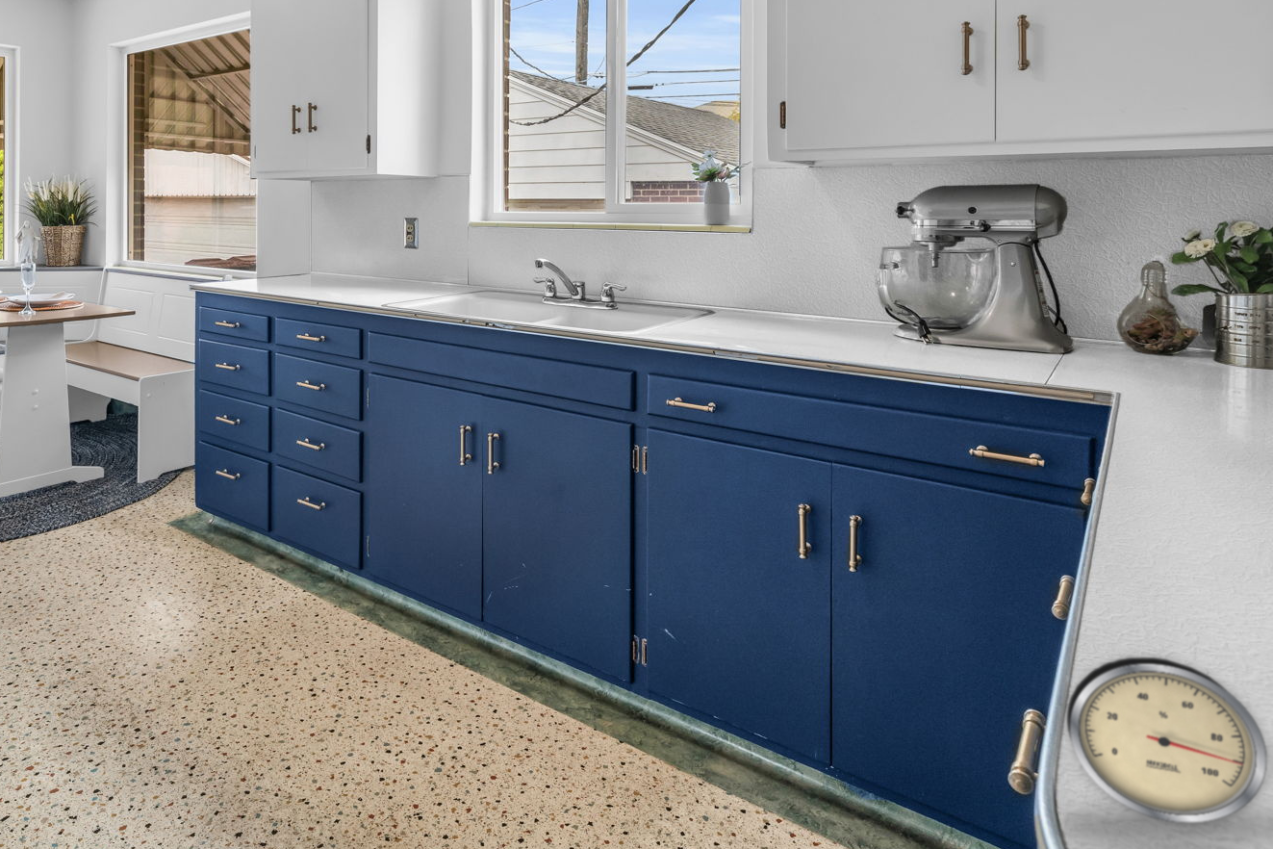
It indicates 90; %
